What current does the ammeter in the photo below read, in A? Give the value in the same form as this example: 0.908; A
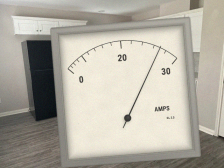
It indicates 27; A
